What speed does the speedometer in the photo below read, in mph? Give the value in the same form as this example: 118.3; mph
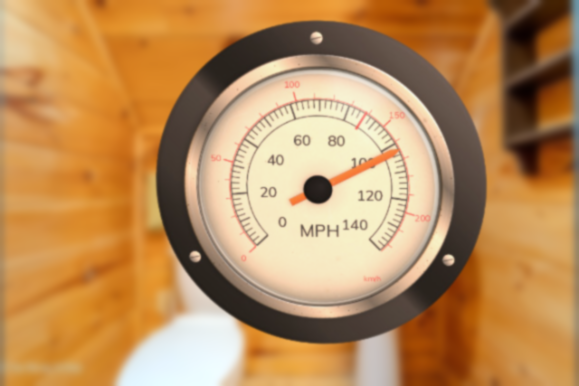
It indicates 102; mph
